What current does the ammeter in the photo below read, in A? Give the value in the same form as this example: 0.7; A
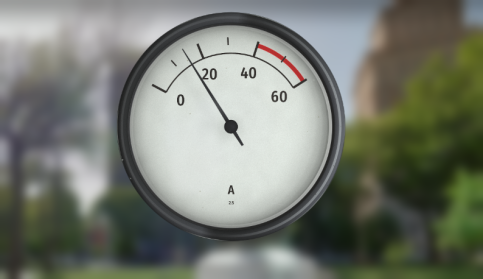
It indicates 15; A
